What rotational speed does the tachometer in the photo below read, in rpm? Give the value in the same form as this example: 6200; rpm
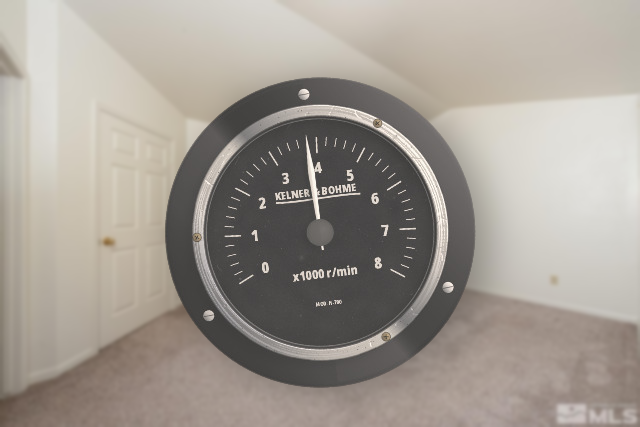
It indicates 3800; rpm
